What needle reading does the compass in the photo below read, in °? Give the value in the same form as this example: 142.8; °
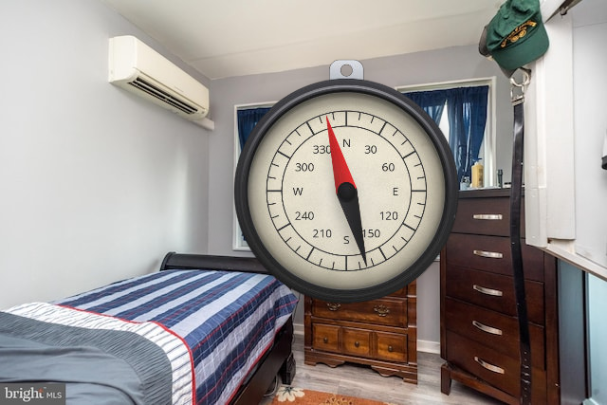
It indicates 345; °
